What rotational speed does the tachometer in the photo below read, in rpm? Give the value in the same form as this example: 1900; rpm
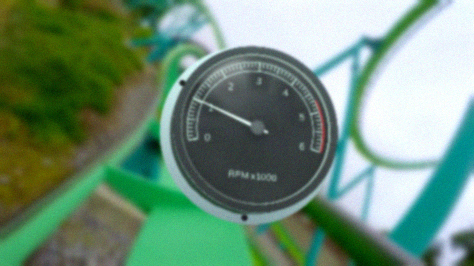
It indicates 1000; rpm
